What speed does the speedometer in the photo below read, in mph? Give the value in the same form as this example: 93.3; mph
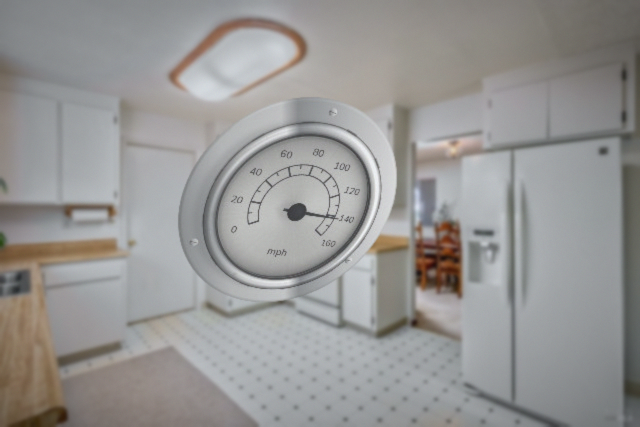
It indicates 140; mph
